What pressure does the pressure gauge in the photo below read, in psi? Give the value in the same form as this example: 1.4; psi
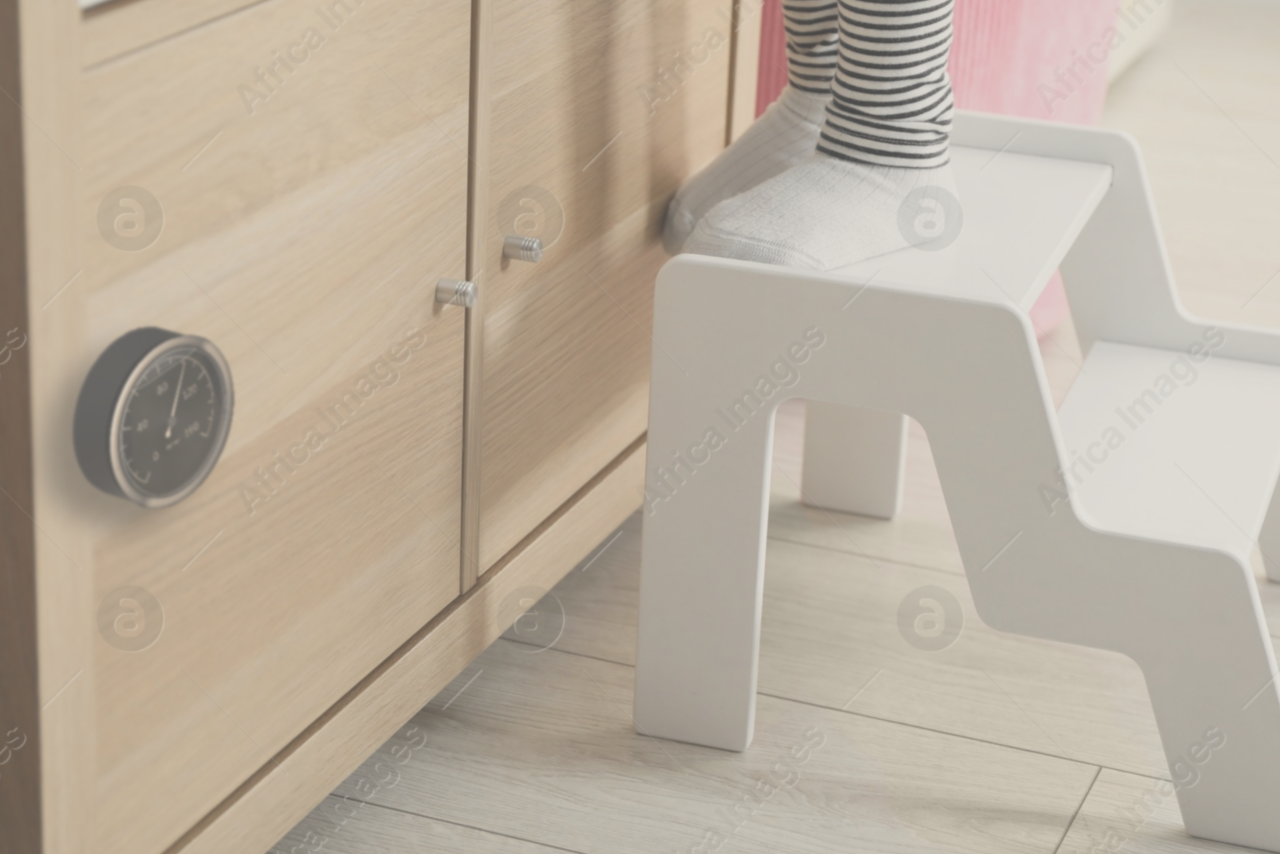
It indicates 100; psi
